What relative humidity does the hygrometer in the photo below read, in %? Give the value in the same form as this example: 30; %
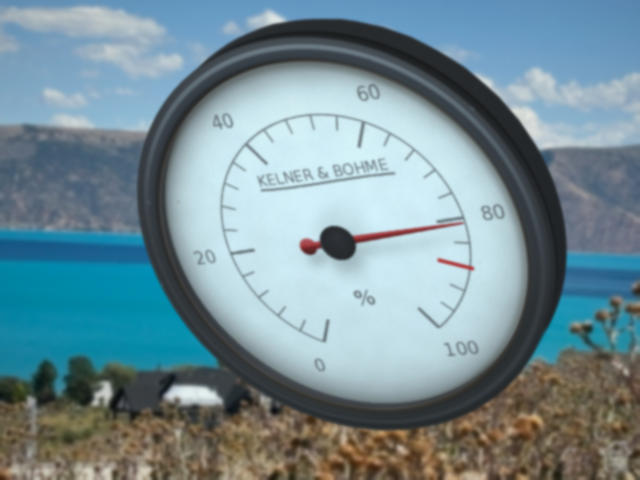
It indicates 80; %
